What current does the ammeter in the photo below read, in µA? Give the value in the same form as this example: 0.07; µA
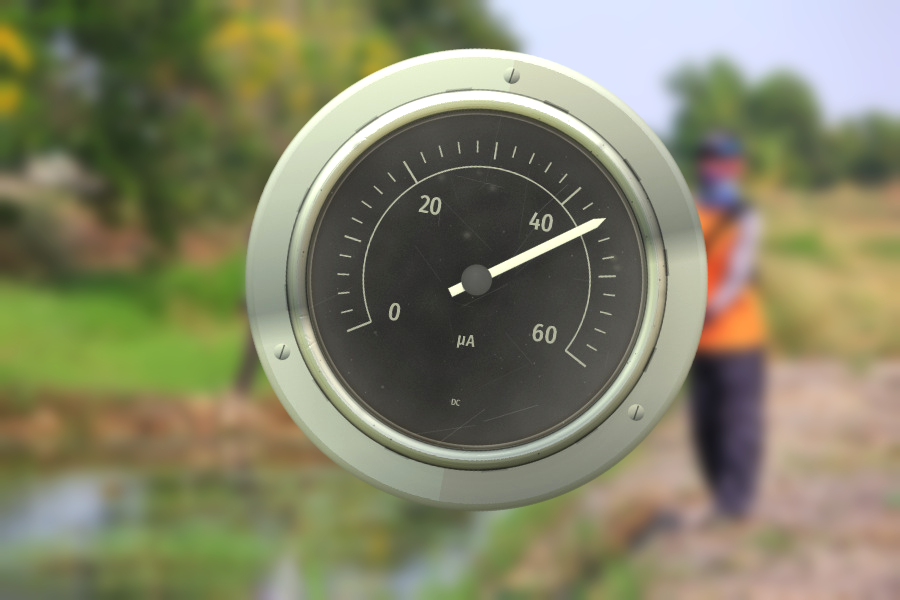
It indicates 44; µA
